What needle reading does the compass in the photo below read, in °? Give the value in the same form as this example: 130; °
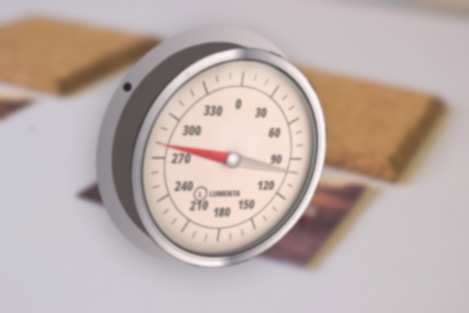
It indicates 280; °
